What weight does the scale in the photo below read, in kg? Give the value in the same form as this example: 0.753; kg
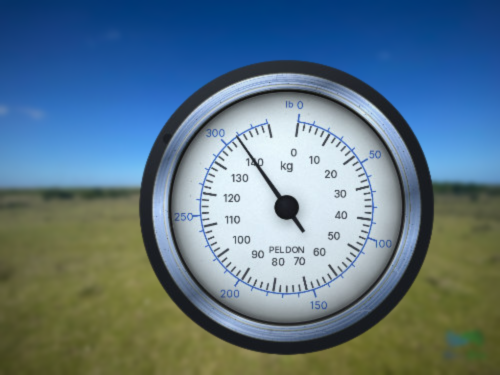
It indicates 140; kg
